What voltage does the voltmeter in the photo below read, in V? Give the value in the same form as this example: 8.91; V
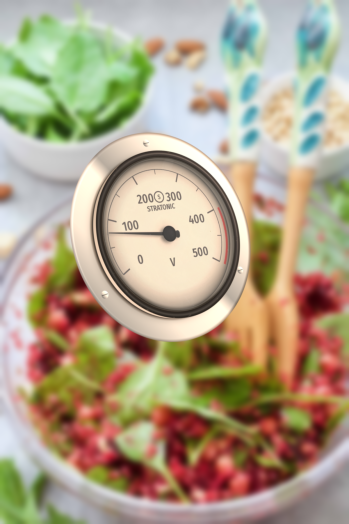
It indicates 75; V
